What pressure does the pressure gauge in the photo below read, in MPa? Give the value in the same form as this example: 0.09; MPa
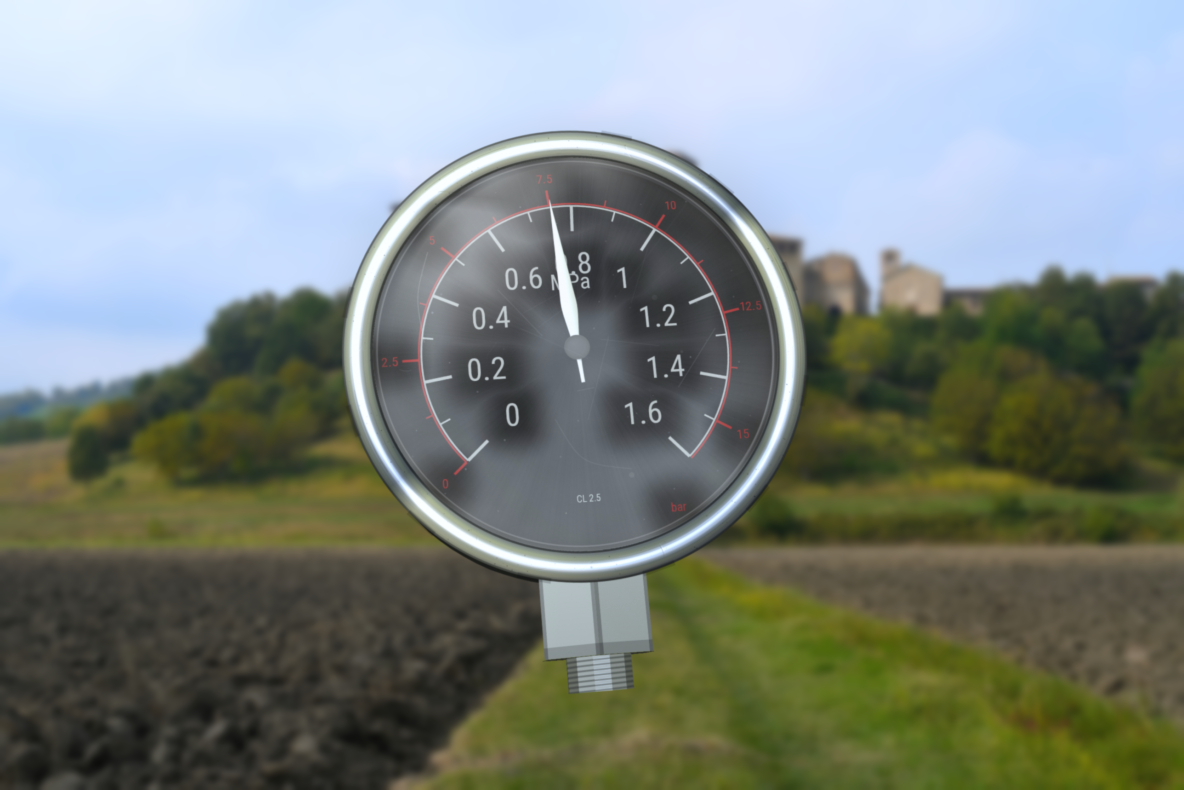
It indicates 0.75; MPa
